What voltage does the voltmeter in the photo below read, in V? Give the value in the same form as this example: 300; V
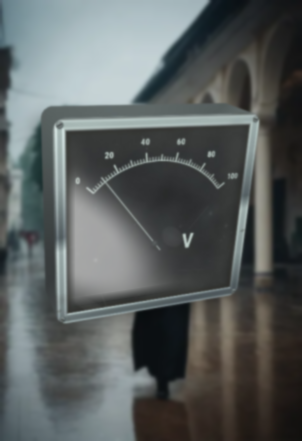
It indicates 10; V
